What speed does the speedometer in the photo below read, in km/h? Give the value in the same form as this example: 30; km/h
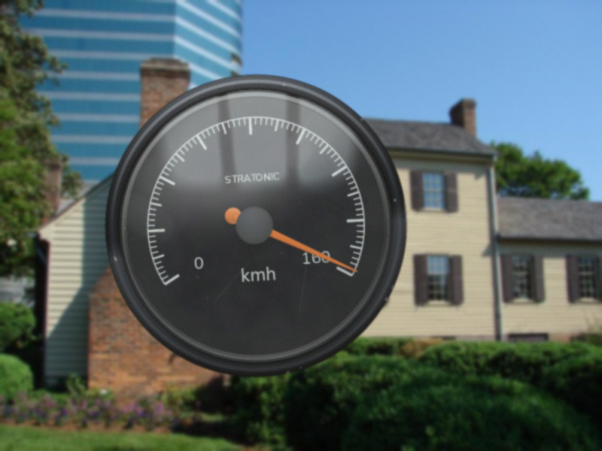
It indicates 158; km/h
